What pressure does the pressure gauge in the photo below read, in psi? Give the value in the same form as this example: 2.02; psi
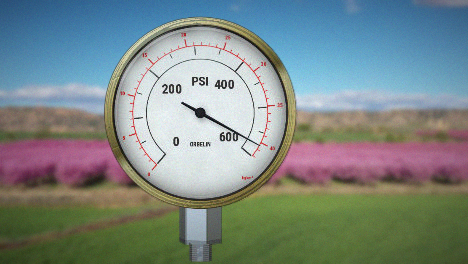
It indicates 575; psi
